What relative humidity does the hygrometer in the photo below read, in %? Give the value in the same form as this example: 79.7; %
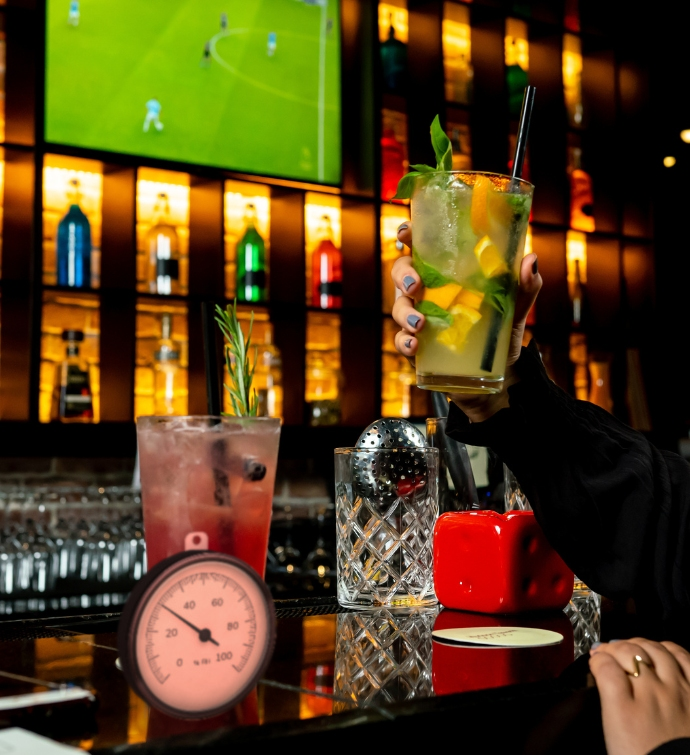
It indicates 30; %
